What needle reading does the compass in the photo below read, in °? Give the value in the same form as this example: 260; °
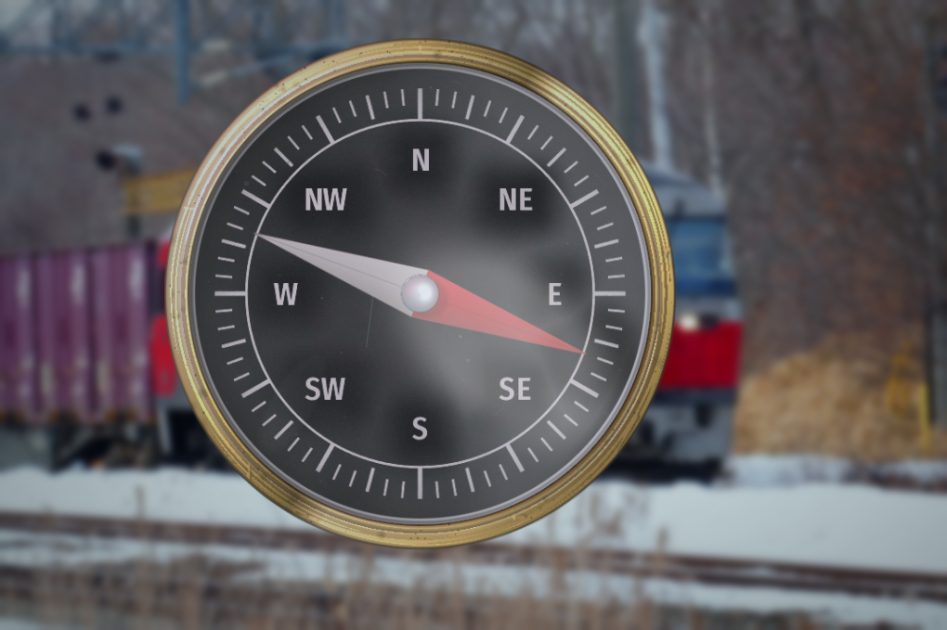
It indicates 110; °
